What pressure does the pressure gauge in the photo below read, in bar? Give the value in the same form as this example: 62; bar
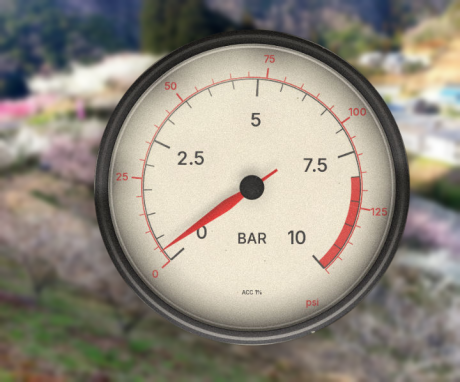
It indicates 0.25; bar
